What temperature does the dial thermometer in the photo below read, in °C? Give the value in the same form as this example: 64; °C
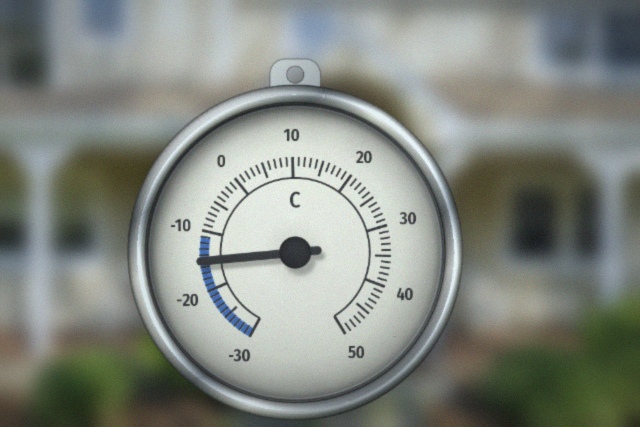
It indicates -15; °C
